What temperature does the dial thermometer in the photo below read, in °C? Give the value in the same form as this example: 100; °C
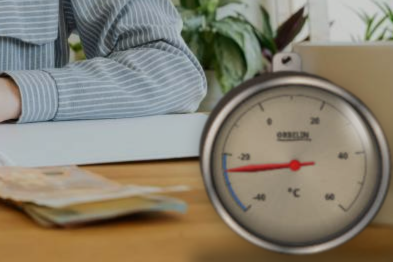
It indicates -25; °C
